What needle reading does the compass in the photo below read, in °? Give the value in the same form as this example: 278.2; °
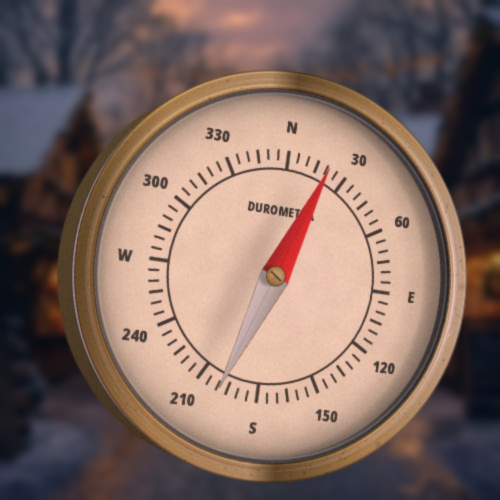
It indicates 20; °
